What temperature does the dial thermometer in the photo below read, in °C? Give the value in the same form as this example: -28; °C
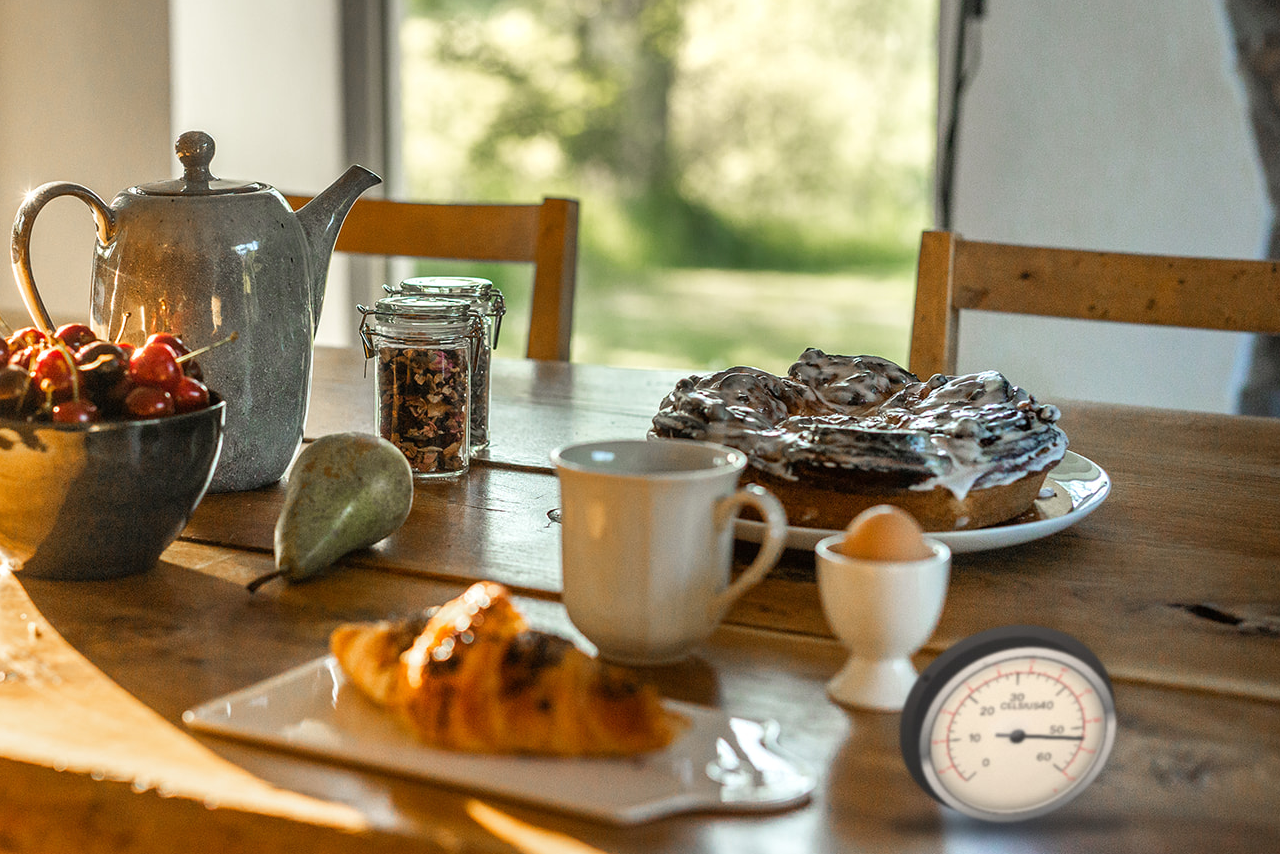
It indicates 52; °C
